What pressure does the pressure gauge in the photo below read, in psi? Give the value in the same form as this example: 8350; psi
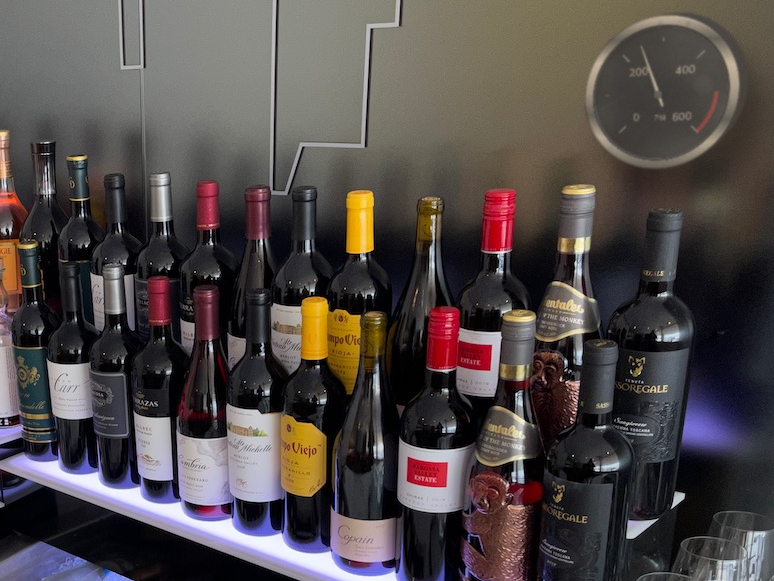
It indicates 250; psi
